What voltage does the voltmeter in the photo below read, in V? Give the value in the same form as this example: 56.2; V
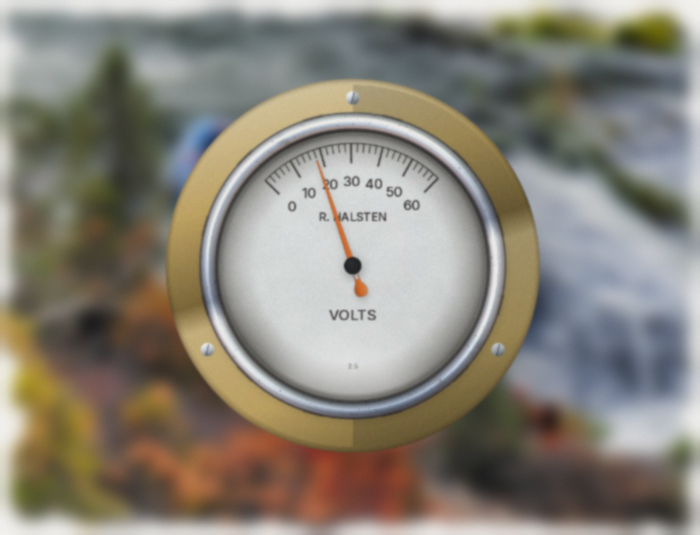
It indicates 18; V
